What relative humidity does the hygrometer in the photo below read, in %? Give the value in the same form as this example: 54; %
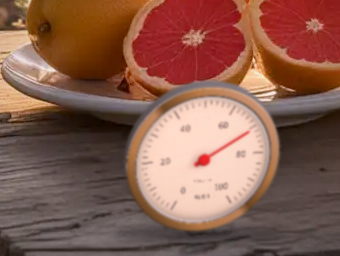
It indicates 70; %
